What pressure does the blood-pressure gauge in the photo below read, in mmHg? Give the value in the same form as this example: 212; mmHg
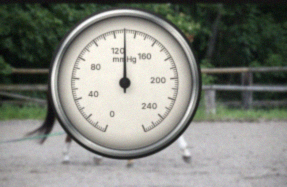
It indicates 130; mmHg
